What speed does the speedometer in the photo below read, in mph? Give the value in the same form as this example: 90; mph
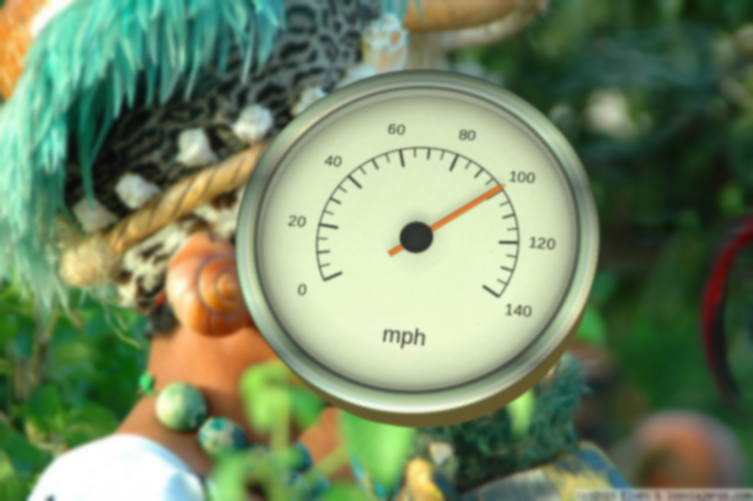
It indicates 100; mph
